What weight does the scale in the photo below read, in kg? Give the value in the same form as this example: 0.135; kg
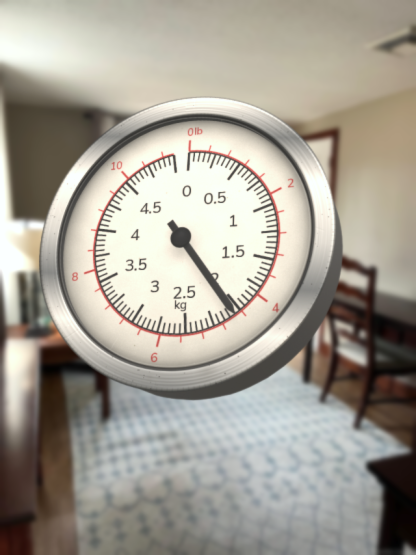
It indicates 2.05; kg
